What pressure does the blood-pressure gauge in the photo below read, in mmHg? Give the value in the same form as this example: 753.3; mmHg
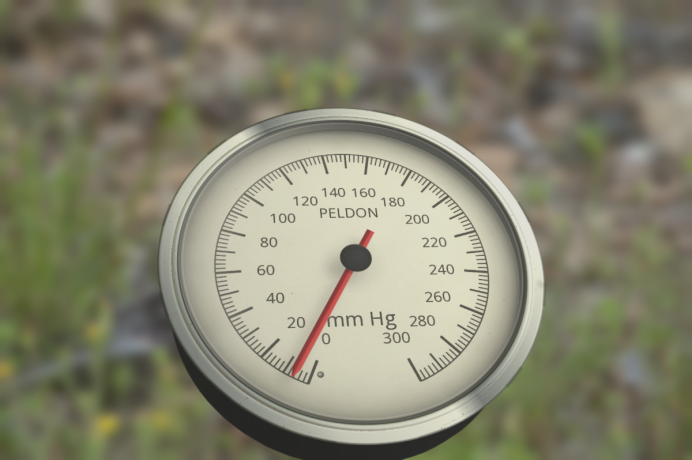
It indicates 6; mmHg
